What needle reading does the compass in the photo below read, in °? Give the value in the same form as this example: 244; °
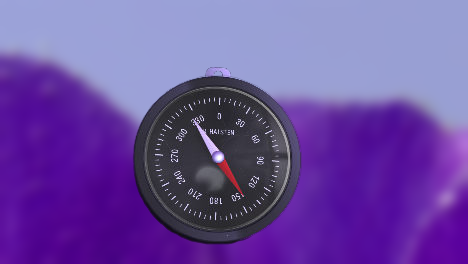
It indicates 145; °
